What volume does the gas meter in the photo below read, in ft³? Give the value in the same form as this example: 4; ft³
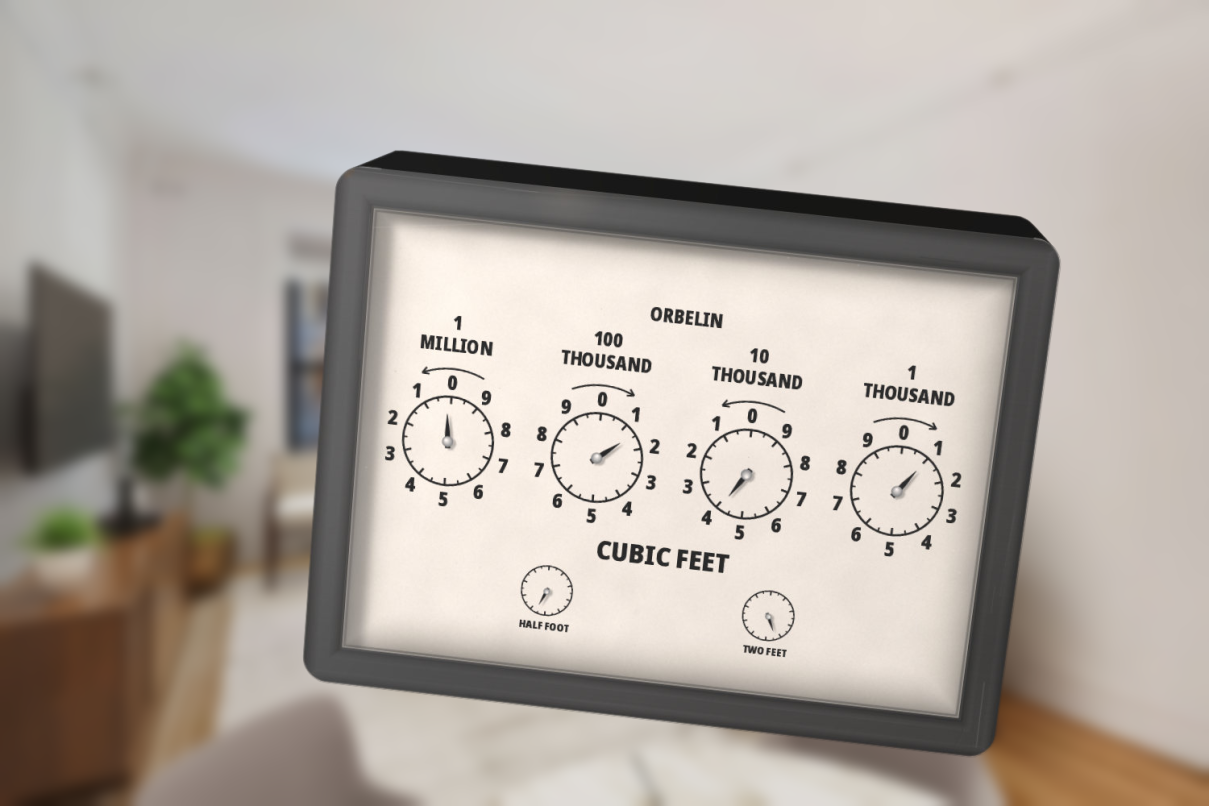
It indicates 14100; ft³
